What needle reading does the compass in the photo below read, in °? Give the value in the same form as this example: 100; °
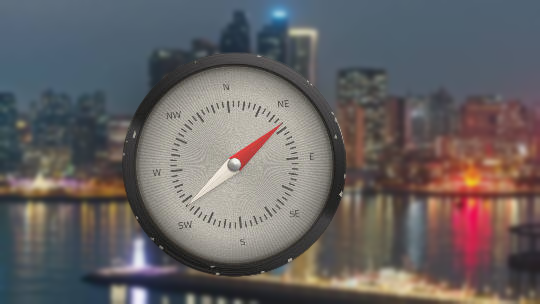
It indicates 55; °
